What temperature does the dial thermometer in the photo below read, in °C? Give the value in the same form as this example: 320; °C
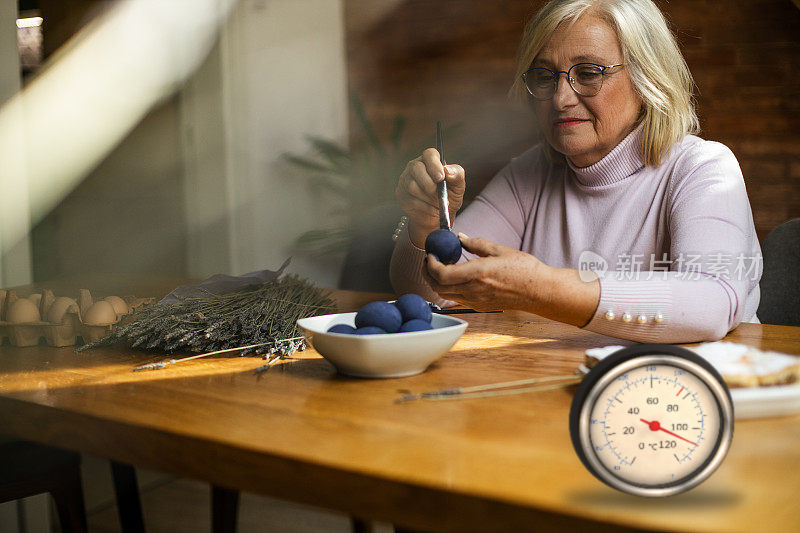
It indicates 108; °C
